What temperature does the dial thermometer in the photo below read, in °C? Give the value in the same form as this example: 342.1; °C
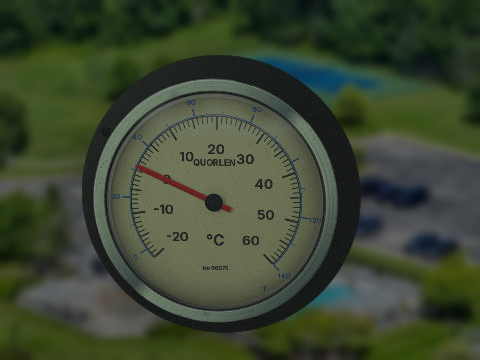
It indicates 0; °C
